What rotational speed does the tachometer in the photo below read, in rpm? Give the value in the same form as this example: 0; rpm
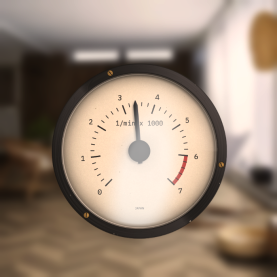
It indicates 3400; rpm
